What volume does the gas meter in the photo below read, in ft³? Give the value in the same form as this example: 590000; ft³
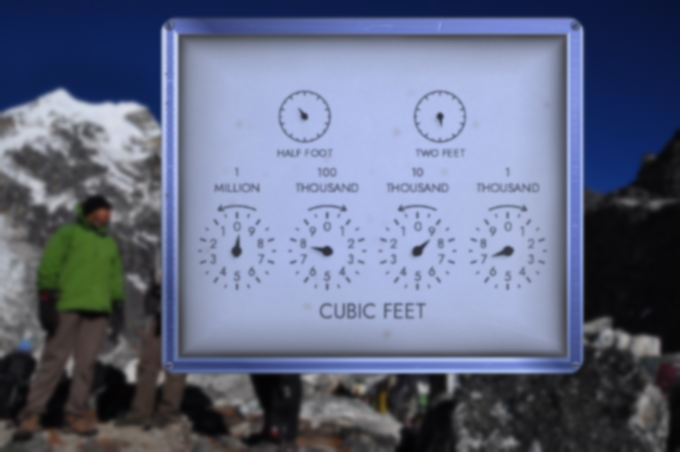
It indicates 978700; ft³
